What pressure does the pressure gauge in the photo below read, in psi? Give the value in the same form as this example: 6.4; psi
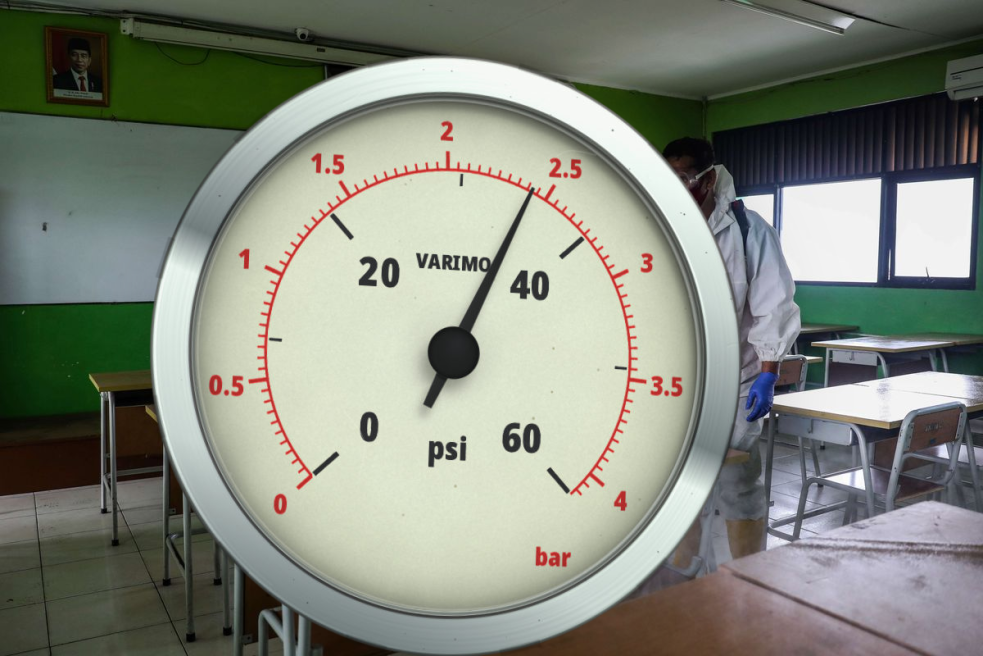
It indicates 35; psi
